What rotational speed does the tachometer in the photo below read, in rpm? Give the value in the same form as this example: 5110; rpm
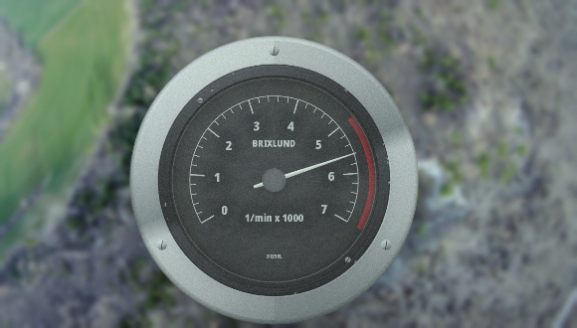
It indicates 5600; rpm
